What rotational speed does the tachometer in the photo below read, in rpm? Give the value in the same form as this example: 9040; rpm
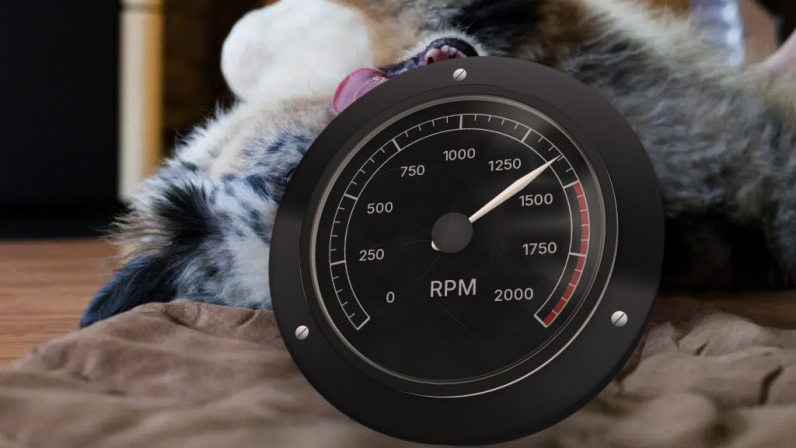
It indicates 1400; rpm
